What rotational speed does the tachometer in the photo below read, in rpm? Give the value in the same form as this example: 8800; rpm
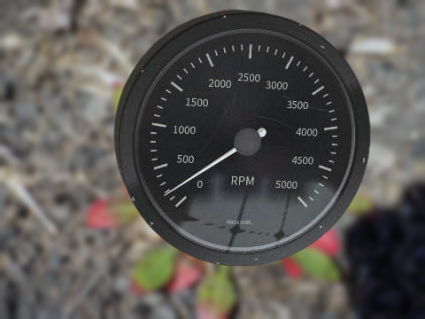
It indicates 200; rpm
